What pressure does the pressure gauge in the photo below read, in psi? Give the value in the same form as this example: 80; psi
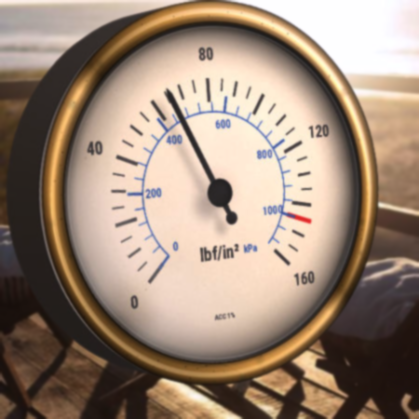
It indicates 65; psi
